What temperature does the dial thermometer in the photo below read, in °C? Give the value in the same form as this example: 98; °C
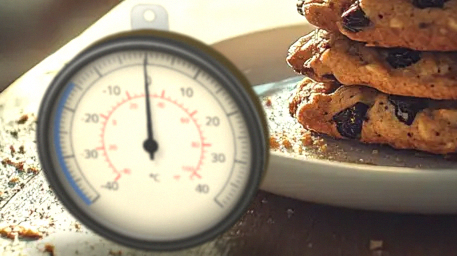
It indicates 0; °C
